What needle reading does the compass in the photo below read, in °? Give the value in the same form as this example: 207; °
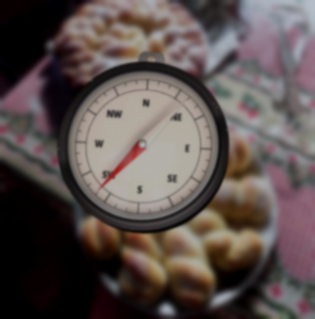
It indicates 220; °
